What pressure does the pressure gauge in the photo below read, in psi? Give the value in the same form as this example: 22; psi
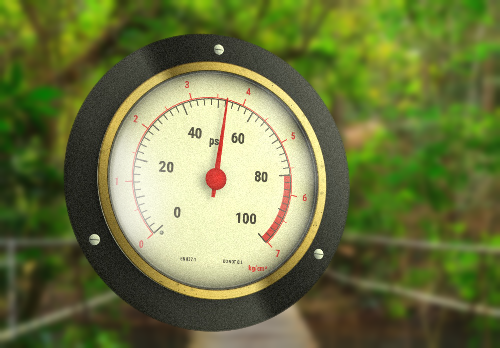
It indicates 52; psi
